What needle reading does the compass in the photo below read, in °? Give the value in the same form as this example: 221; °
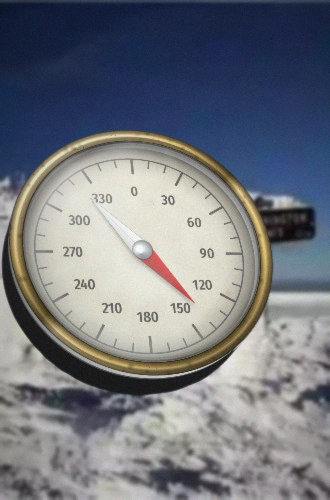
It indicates 140; °
